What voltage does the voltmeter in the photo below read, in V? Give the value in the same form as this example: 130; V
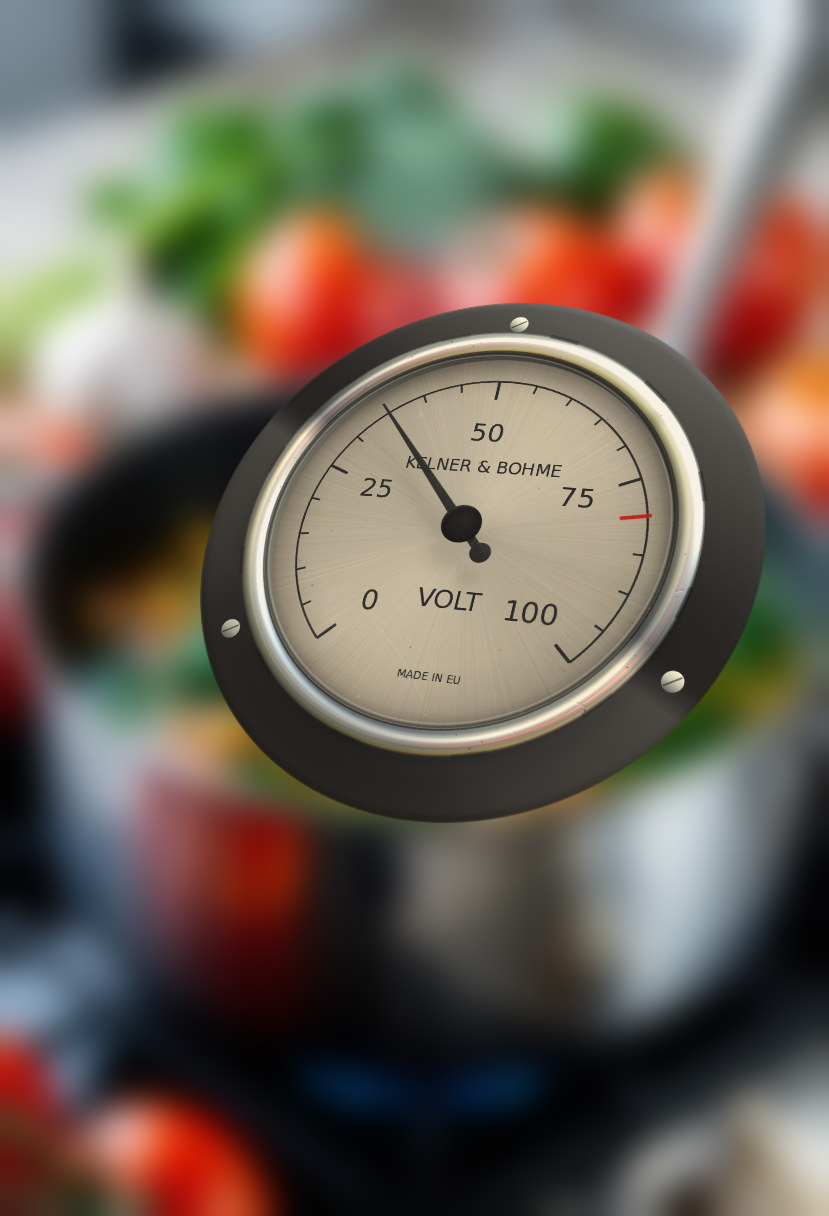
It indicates 35; V
